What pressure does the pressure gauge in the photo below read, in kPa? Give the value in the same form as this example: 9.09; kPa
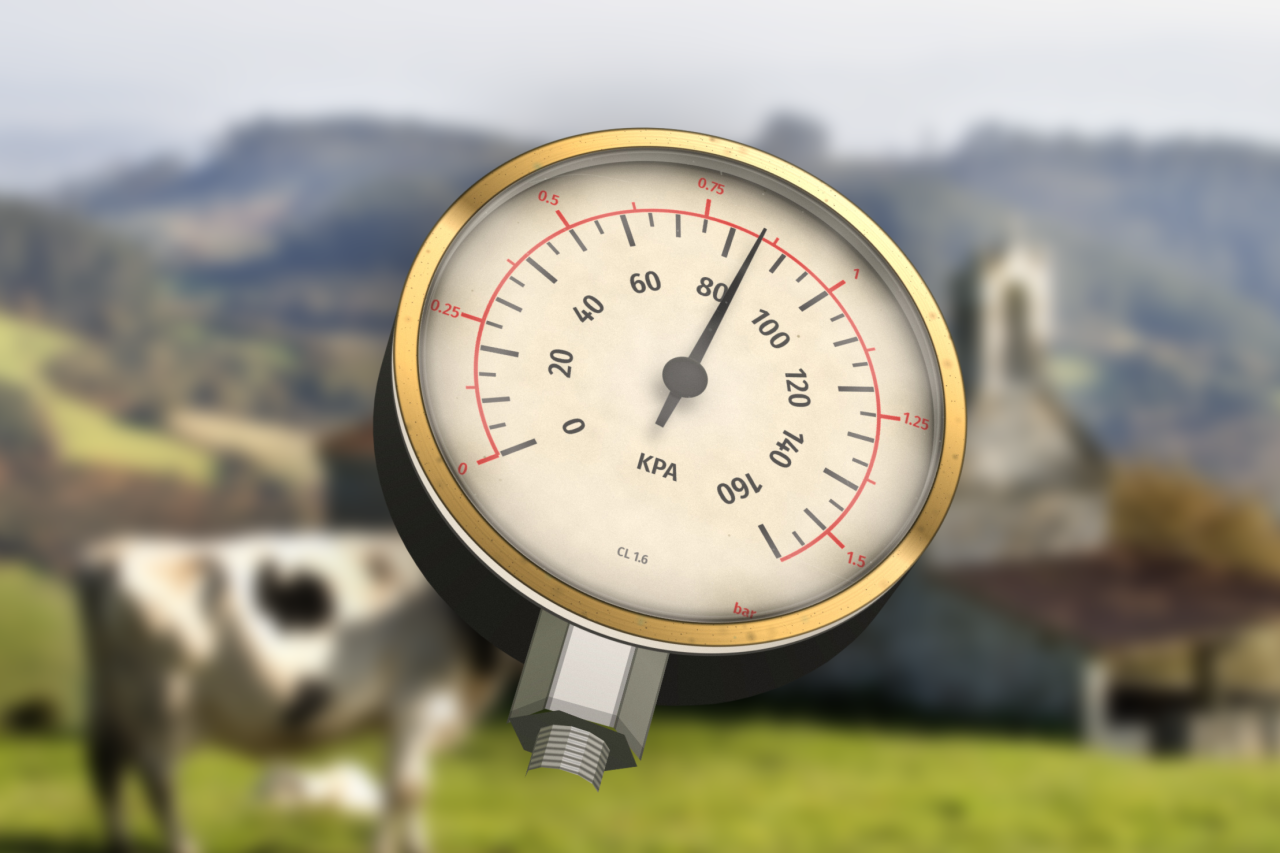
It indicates 85; kPa
